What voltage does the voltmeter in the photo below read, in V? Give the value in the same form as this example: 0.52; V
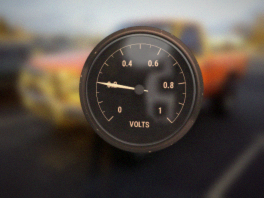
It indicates 0.2; V
